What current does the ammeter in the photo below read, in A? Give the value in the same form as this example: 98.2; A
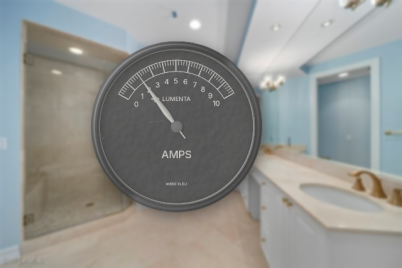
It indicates 2; A
